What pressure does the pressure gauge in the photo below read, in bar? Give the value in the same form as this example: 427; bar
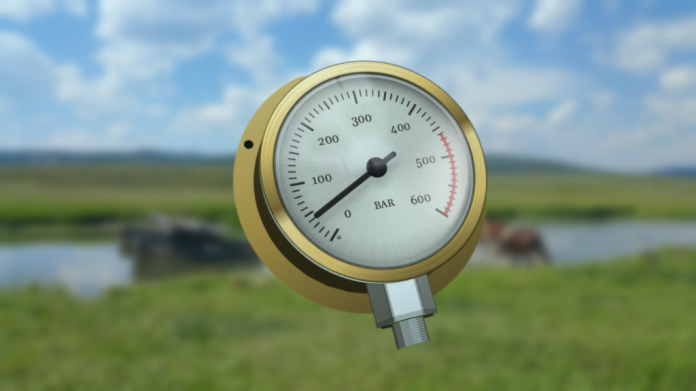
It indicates 40; bar
